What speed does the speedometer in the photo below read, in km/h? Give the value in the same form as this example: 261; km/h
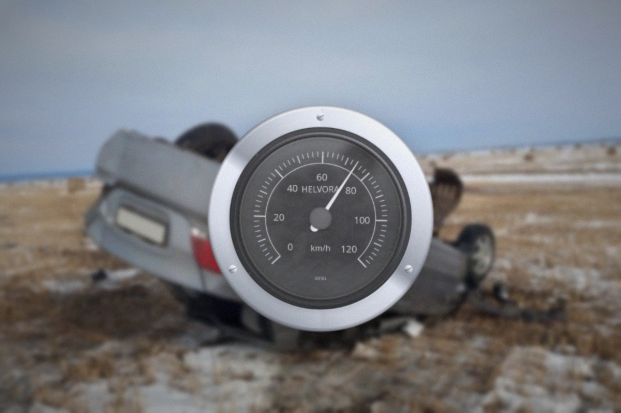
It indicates 74; km/h
